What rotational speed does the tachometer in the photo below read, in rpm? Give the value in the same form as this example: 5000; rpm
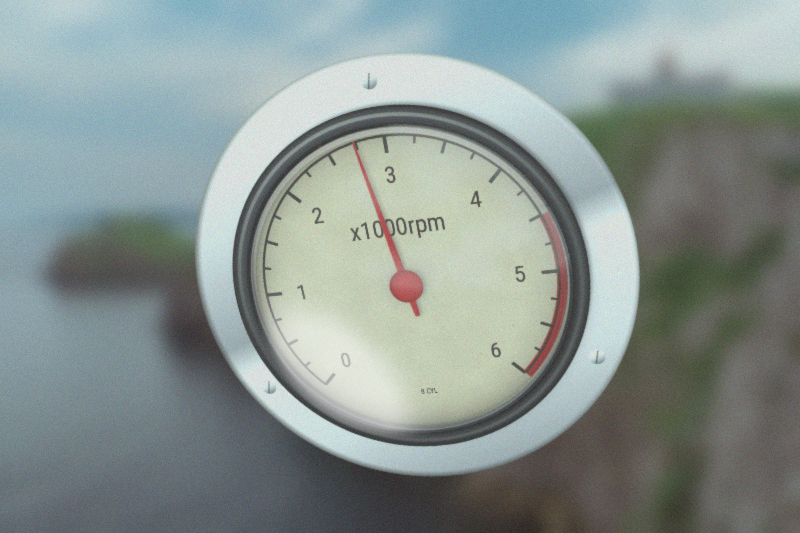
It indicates 2750; rpm
